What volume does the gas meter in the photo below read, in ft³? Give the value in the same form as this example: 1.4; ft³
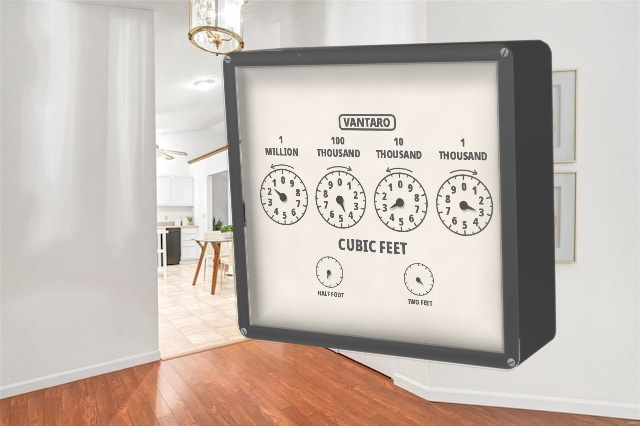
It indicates 143300; ft³
